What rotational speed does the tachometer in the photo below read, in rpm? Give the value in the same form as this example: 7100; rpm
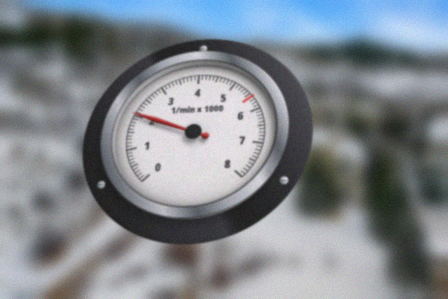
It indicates 2000; rpm
